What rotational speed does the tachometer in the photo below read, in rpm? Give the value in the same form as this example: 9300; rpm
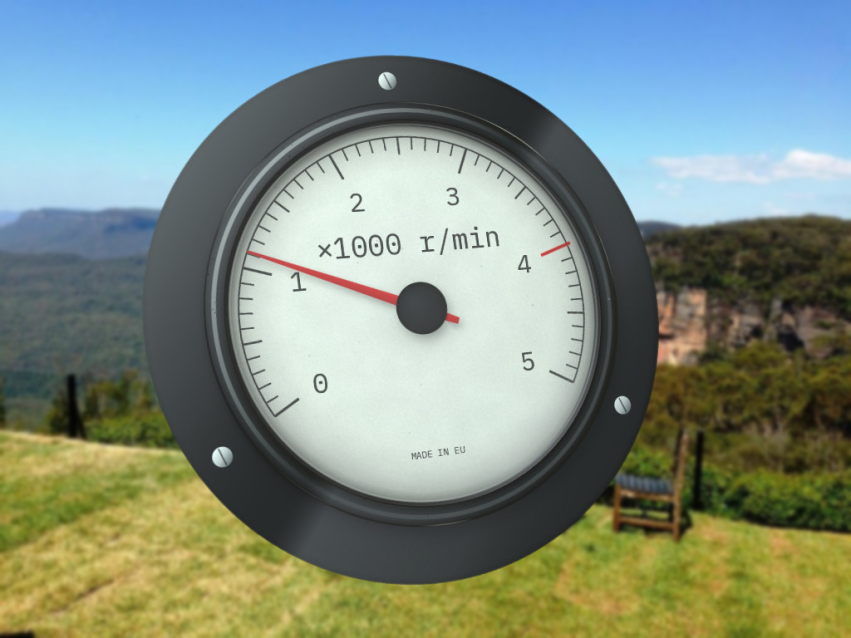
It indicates 1100; rpm
